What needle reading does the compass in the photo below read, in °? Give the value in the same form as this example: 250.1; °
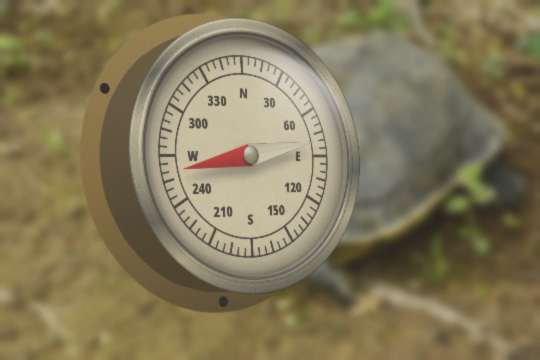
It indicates 260; °
